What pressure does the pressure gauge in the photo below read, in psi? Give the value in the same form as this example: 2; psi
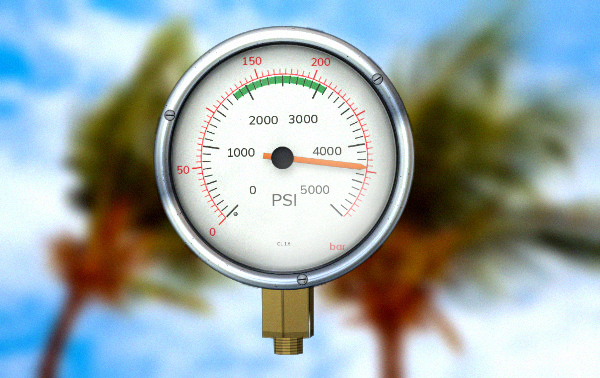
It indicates 4300; psi
